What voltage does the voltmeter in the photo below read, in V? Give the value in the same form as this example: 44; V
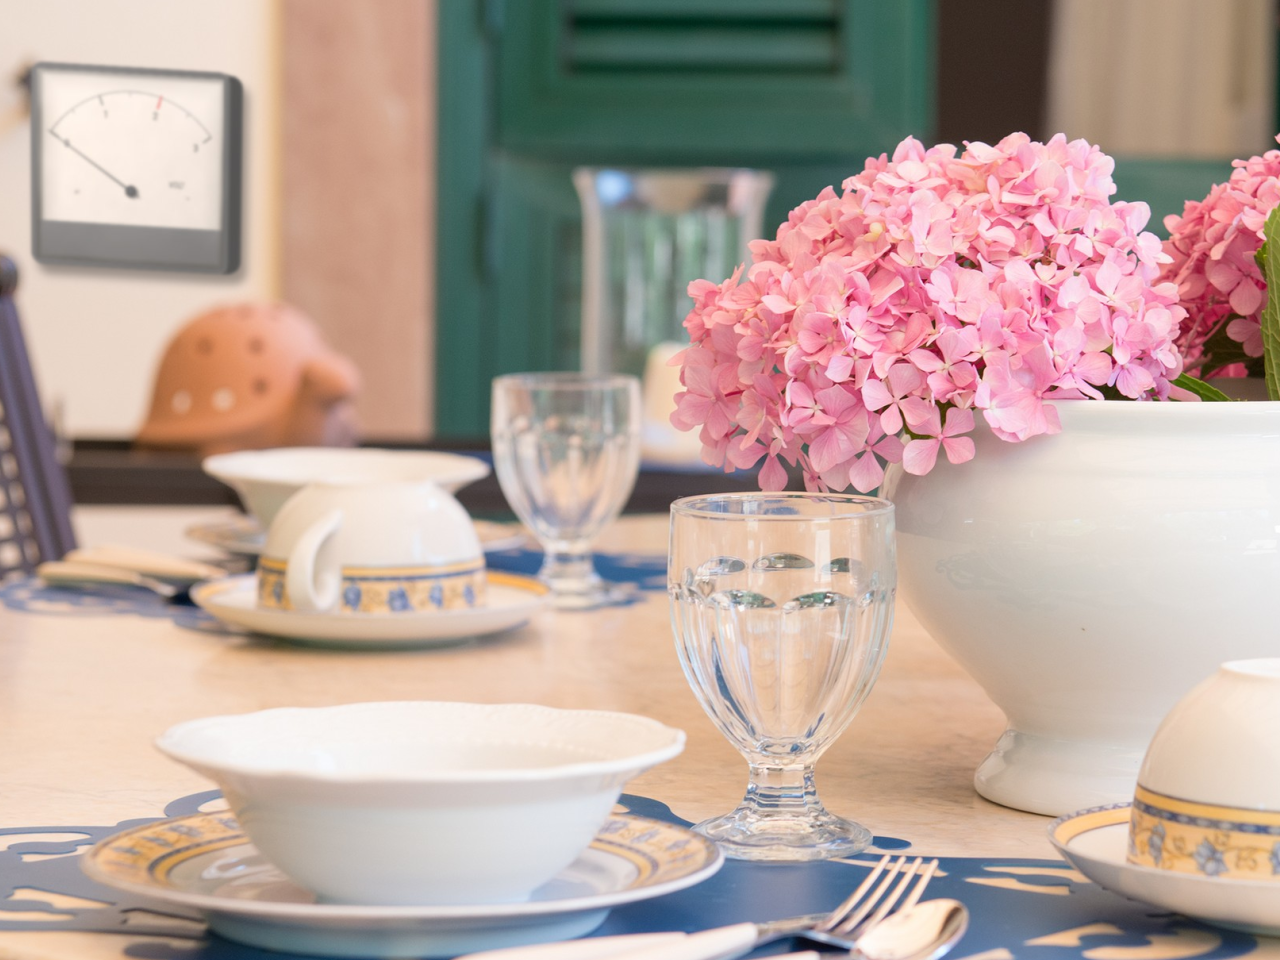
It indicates 0; V
